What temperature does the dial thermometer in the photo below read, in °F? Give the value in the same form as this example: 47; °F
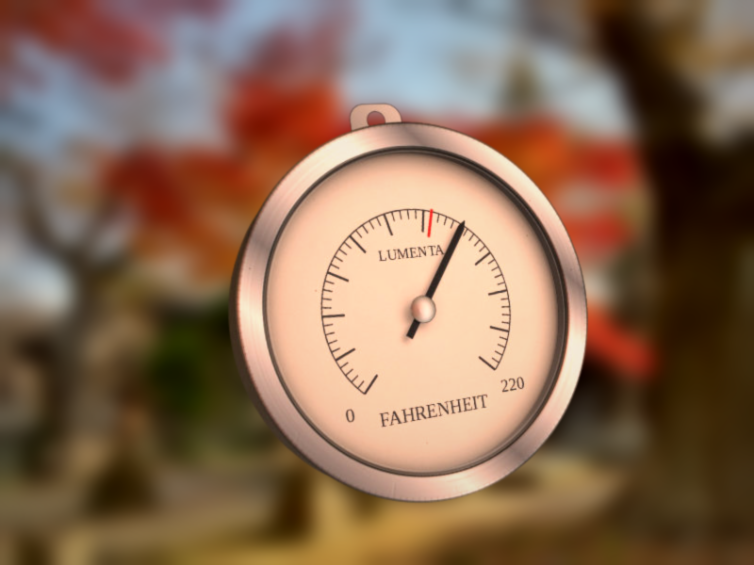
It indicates 140; °F
